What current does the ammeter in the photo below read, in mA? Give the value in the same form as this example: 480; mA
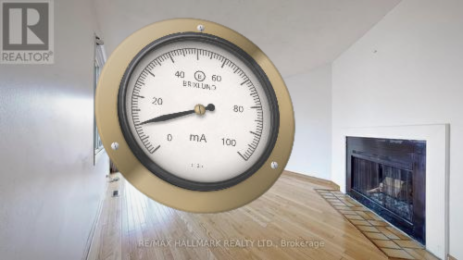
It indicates 10; mA
